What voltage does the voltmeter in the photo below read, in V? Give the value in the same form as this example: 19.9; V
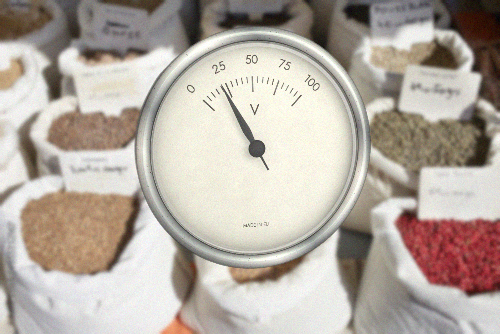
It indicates 20; V
